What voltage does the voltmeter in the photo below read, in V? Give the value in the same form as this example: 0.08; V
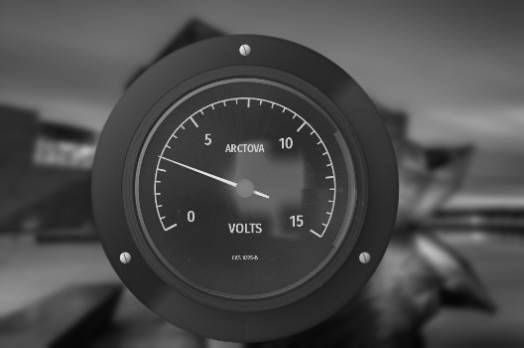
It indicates 3; V
